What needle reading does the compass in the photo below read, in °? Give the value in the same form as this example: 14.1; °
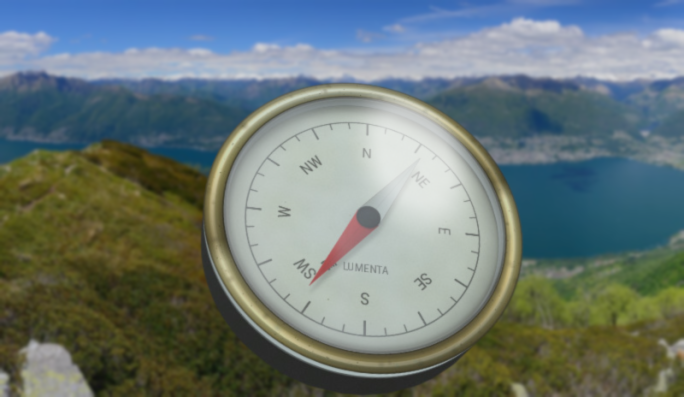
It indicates 215; °
